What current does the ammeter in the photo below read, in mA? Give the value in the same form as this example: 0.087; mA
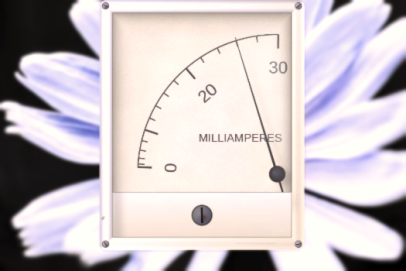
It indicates 26; mA
